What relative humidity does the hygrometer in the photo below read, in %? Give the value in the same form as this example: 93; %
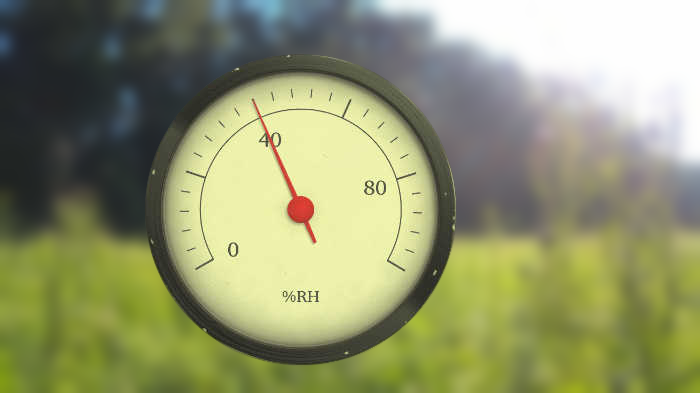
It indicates 40; %
